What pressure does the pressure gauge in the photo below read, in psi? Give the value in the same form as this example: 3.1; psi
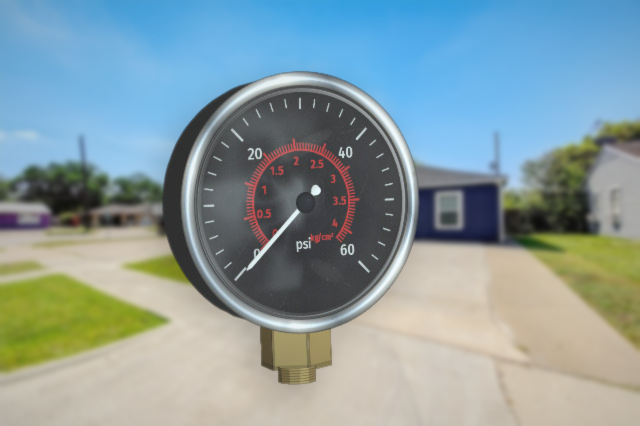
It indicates 0; psi
